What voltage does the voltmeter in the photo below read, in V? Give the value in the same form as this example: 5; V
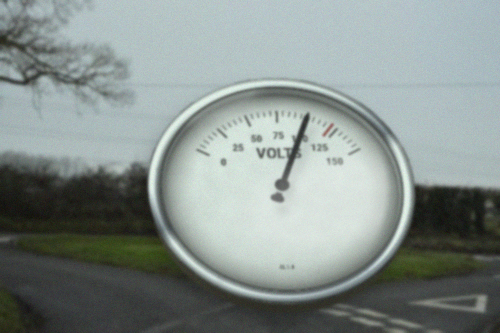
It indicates 100; V
